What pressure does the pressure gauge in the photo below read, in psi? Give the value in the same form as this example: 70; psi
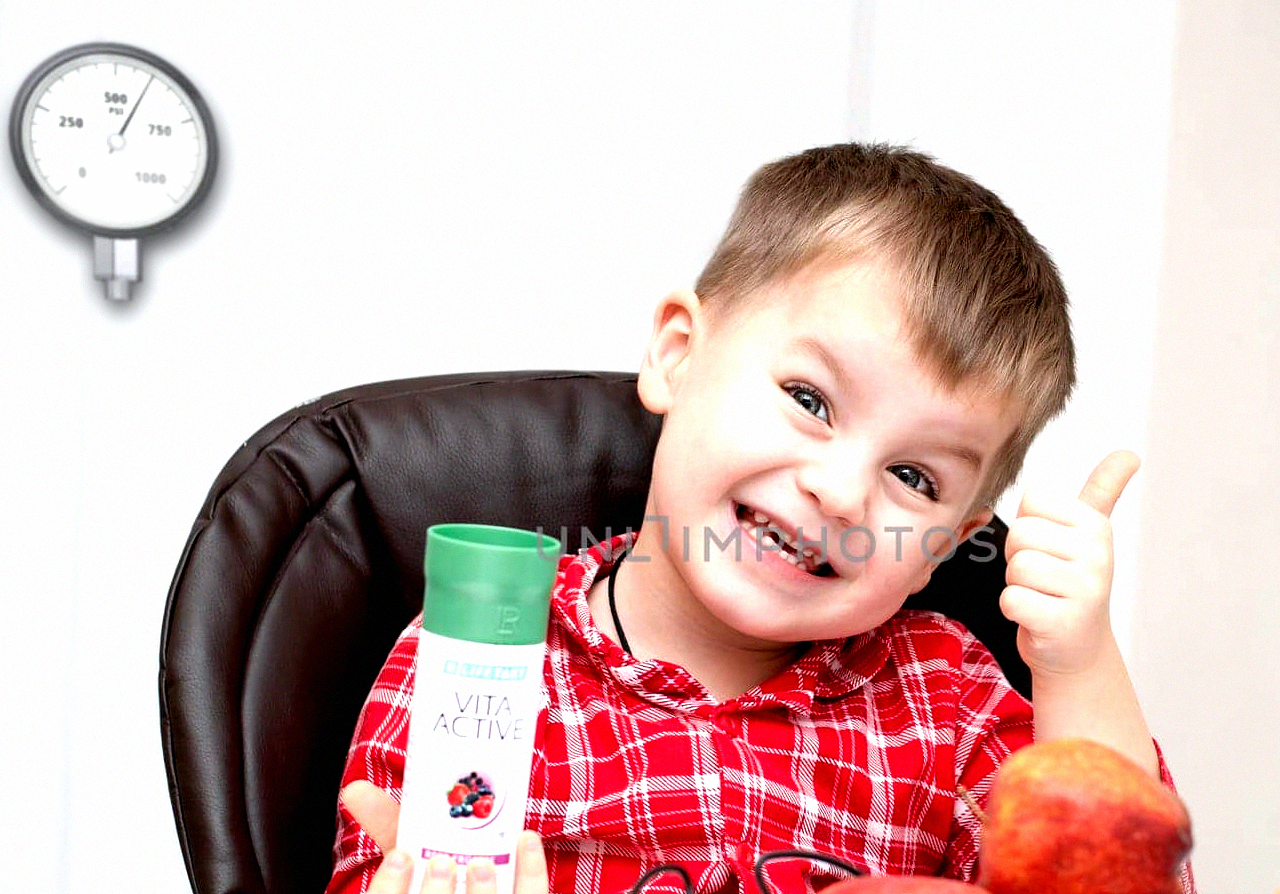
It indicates 600; psi
